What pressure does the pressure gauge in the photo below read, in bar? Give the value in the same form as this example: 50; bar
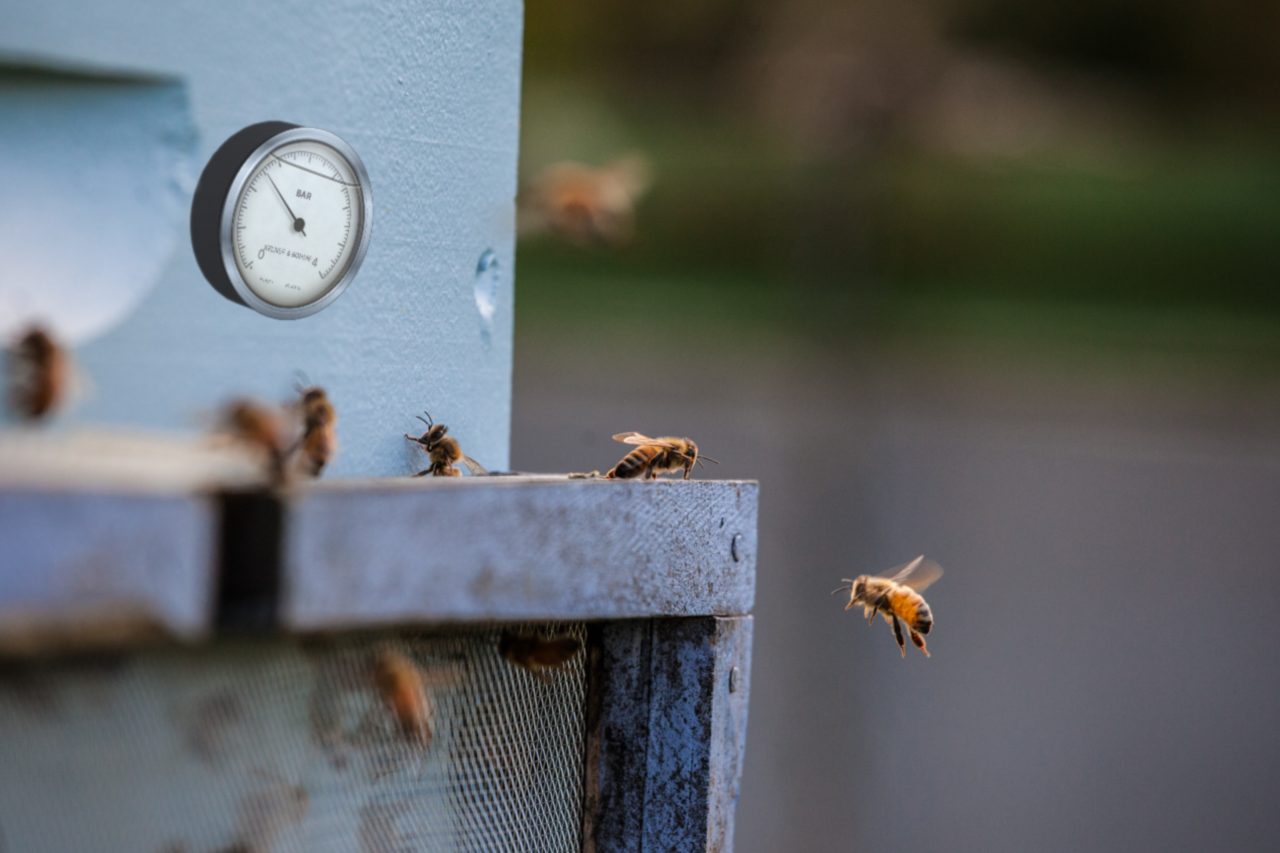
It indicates 1.25; bar
